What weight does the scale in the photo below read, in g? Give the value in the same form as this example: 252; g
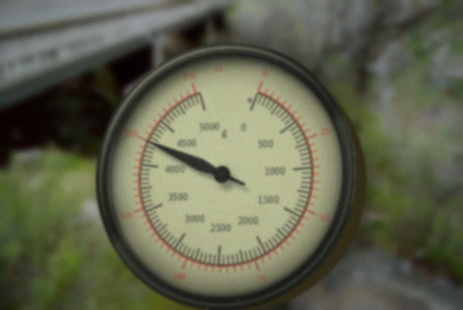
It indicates 4250; g
